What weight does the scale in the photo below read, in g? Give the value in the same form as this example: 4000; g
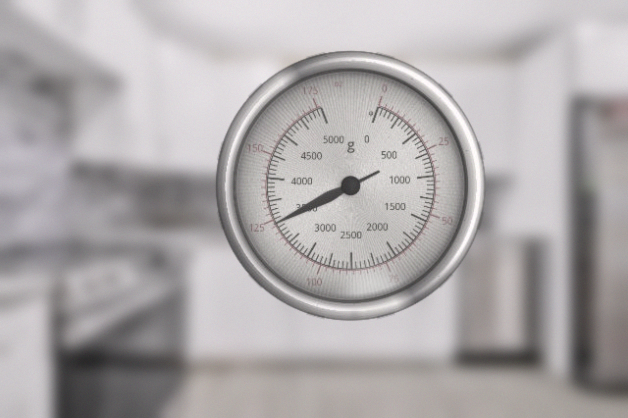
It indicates 3500; g
